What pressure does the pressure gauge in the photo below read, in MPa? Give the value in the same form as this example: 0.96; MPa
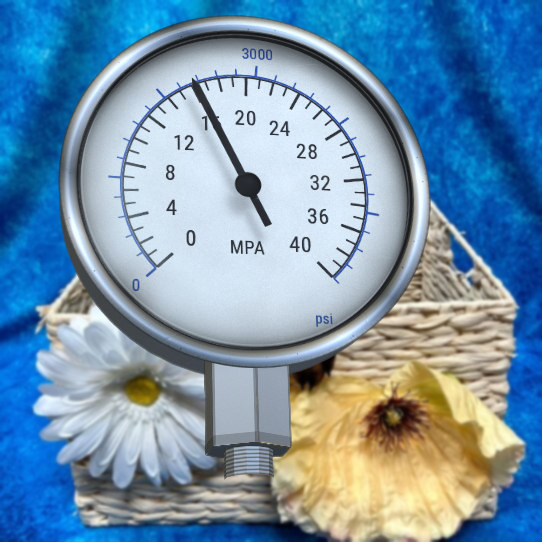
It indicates 16; MPa
